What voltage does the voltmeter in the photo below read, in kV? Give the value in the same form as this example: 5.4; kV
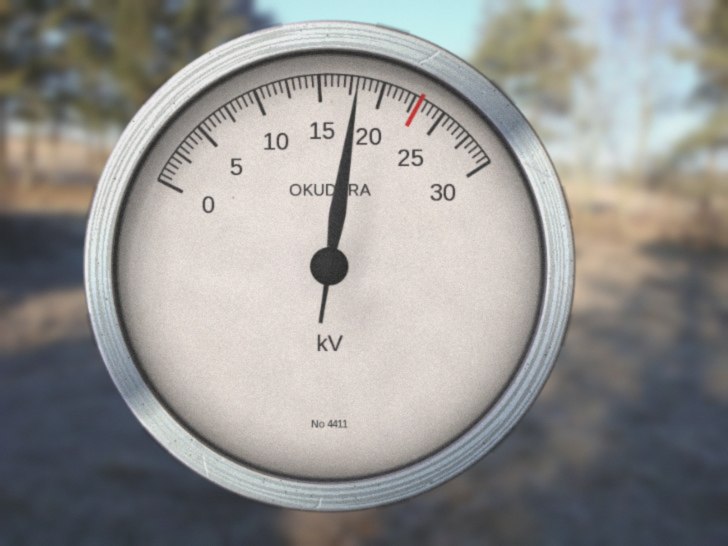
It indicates 18; kV
